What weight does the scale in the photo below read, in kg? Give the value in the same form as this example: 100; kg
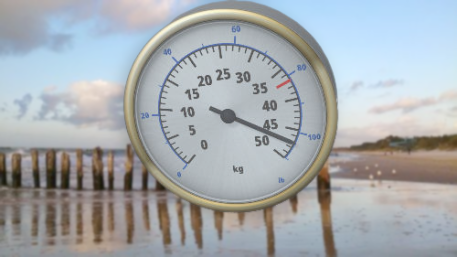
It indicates 47; kg
